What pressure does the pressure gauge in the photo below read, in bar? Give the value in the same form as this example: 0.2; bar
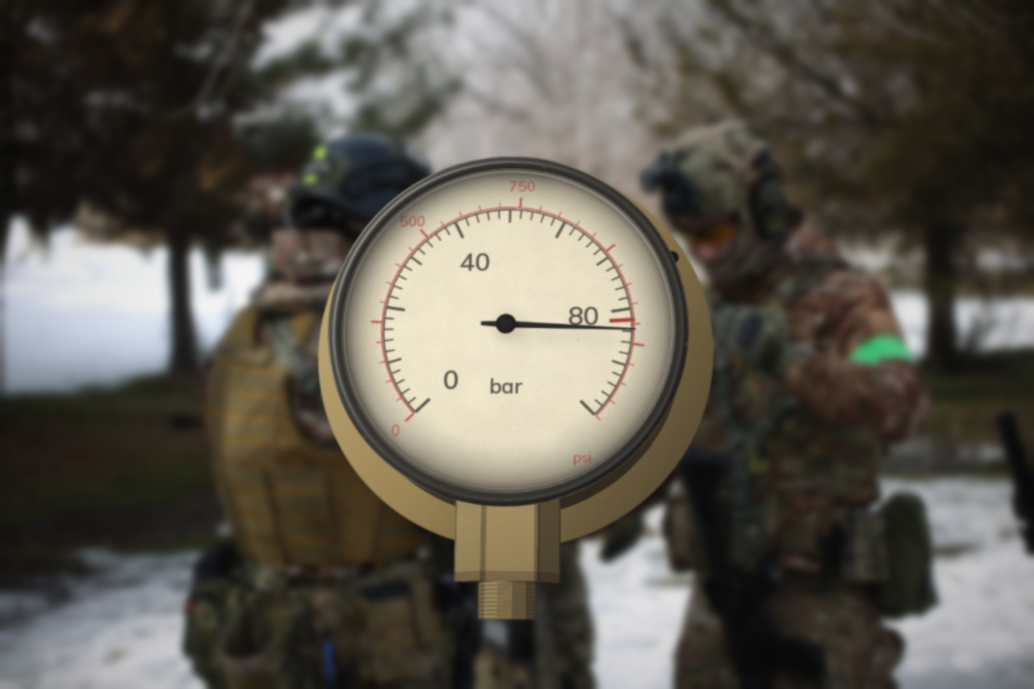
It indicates 84; bar
